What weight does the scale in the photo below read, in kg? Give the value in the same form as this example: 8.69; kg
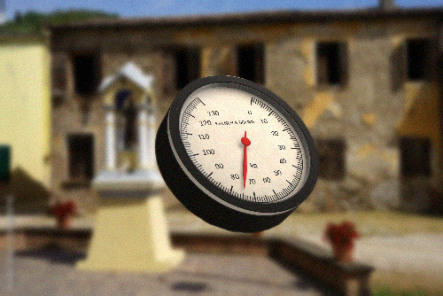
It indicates 75; kg
